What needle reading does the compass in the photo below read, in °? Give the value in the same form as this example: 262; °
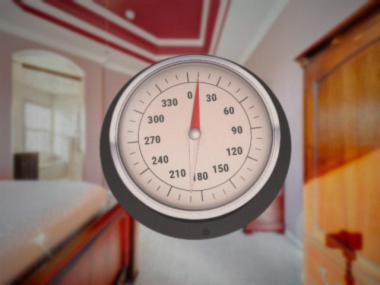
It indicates 10; °
